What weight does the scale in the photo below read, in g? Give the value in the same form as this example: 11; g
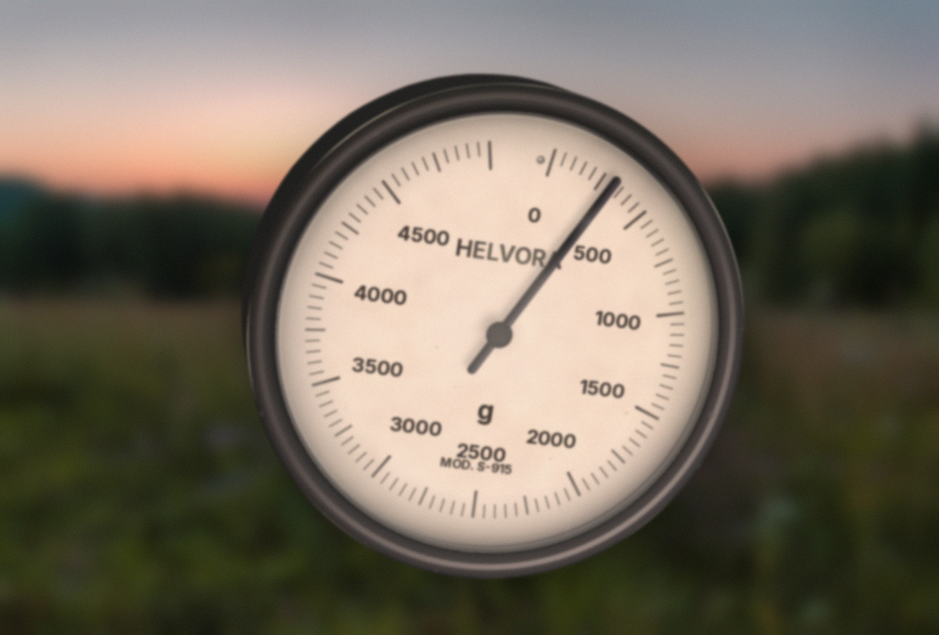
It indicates 300; g
